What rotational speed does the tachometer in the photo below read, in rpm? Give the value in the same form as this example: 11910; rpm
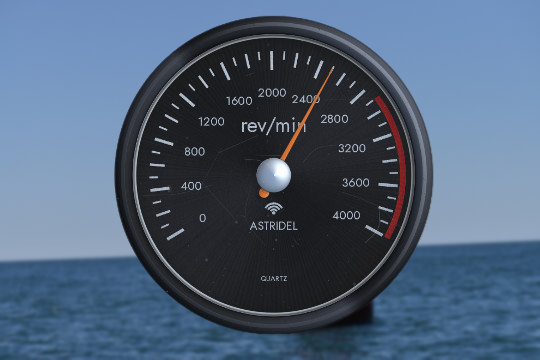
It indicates 2500; rpm
